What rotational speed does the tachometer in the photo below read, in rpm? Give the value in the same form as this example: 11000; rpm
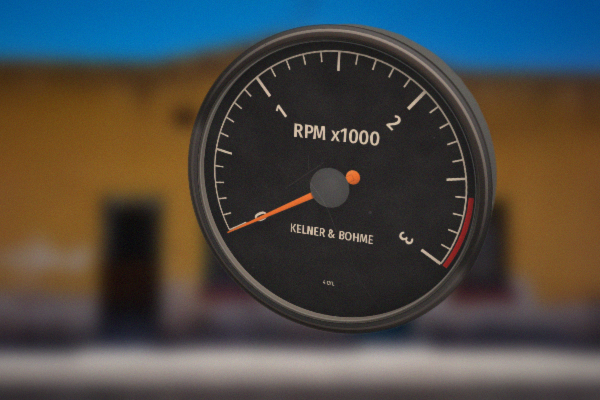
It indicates 0; rpm
